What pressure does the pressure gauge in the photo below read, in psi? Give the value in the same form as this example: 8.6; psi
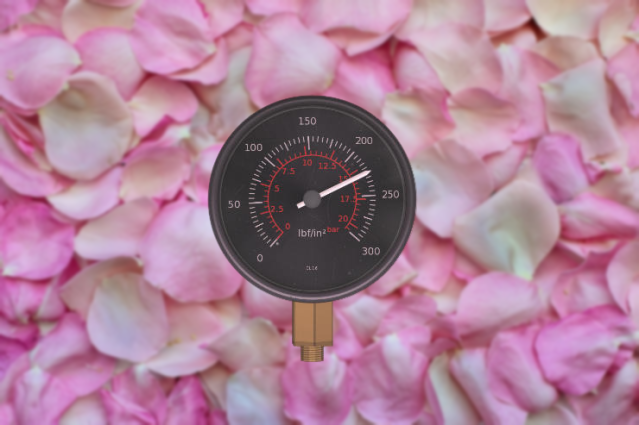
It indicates 225; psi
